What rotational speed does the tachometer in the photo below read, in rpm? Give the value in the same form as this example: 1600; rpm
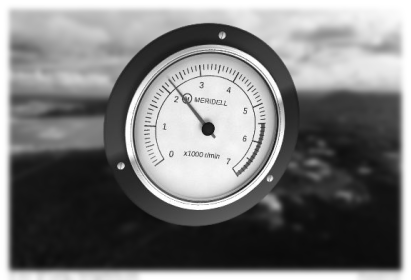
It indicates 2200; rpm
